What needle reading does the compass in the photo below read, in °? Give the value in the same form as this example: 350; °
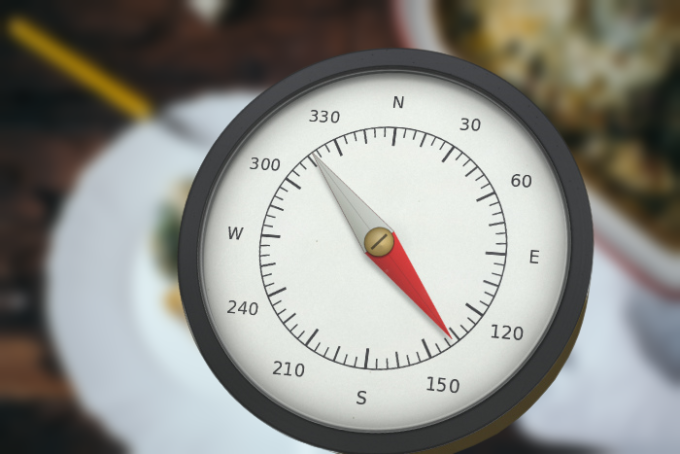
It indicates 137.5; °
